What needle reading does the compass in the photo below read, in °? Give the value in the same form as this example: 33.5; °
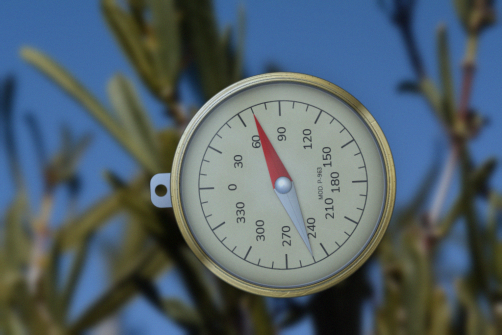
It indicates 70; °
